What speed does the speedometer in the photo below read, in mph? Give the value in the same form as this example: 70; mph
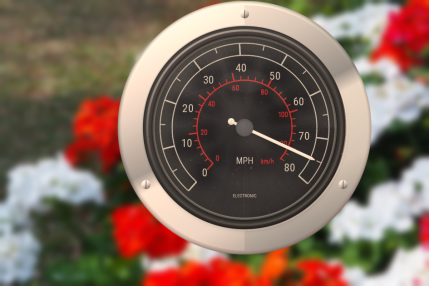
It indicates 75; mph
